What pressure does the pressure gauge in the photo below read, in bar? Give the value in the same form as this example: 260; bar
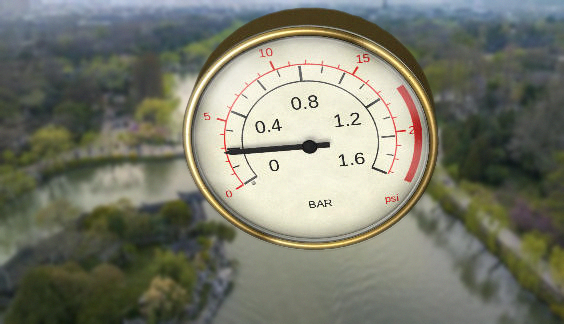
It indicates 0.2; bar
